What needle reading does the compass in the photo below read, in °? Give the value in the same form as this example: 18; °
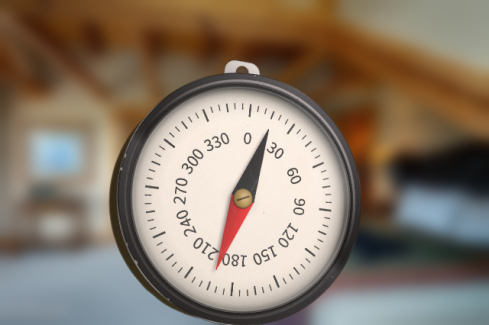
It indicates 195; °
